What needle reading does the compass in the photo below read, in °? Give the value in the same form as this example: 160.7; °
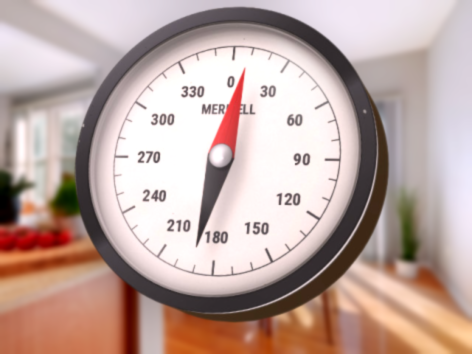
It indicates 10; °
